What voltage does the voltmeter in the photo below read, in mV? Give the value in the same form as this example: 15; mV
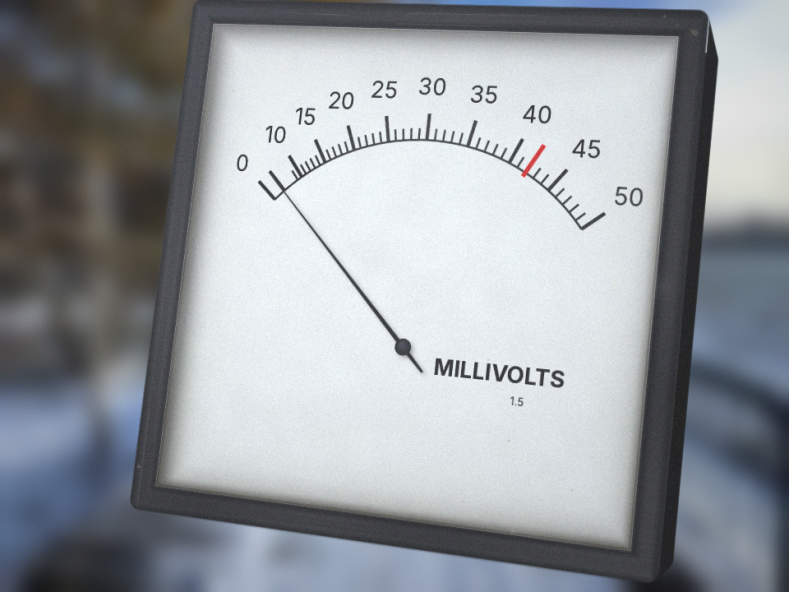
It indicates 5; mV
